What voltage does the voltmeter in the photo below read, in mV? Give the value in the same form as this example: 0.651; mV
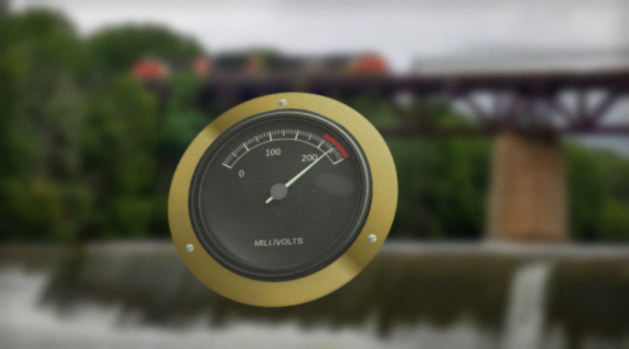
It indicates 225; mV
